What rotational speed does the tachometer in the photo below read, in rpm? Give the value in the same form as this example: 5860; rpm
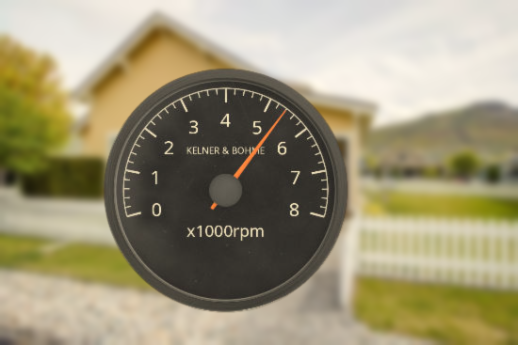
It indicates 5400; rpm
